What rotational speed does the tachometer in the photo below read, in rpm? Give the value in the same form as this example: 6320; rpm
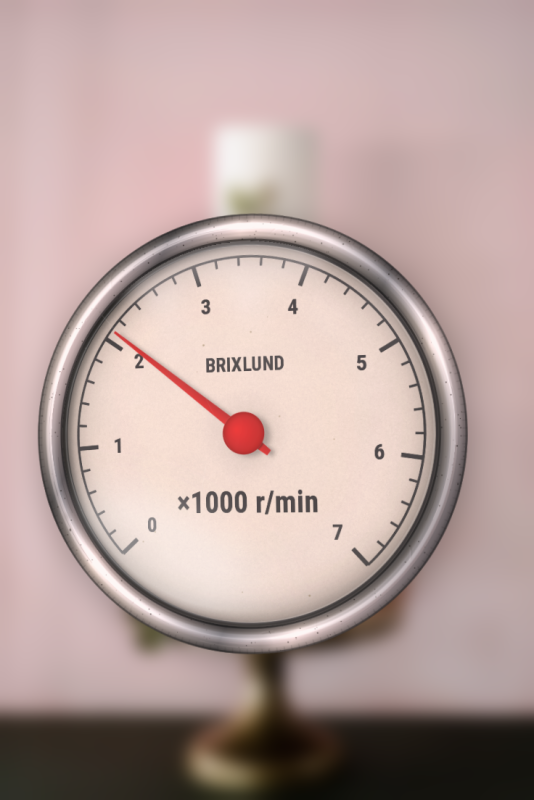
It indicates 2100; rpm
